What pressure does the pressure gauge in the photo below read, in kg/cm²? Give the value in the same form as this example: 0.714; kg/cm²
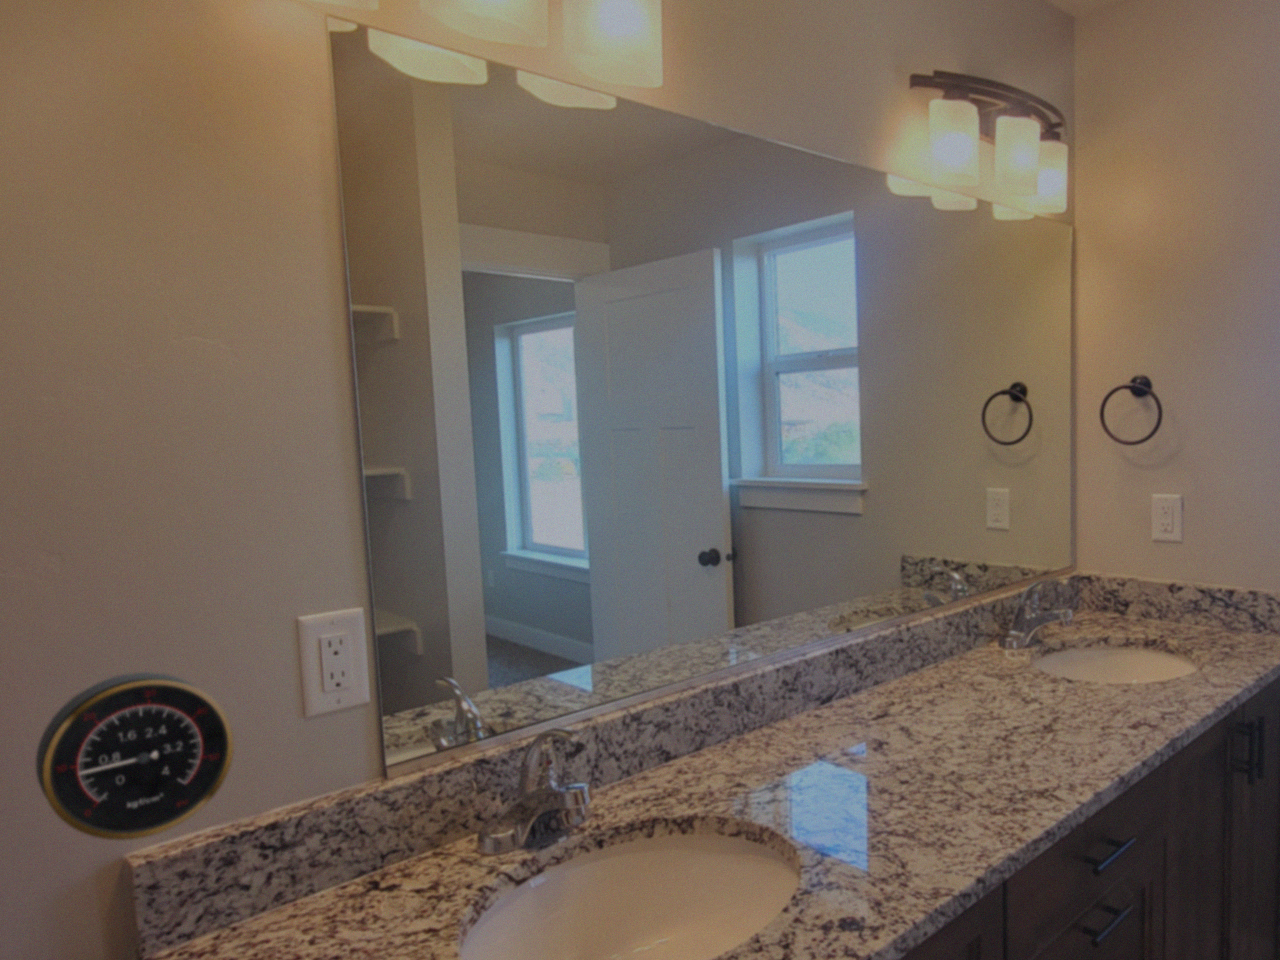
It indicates 0.6; kg/cm²
